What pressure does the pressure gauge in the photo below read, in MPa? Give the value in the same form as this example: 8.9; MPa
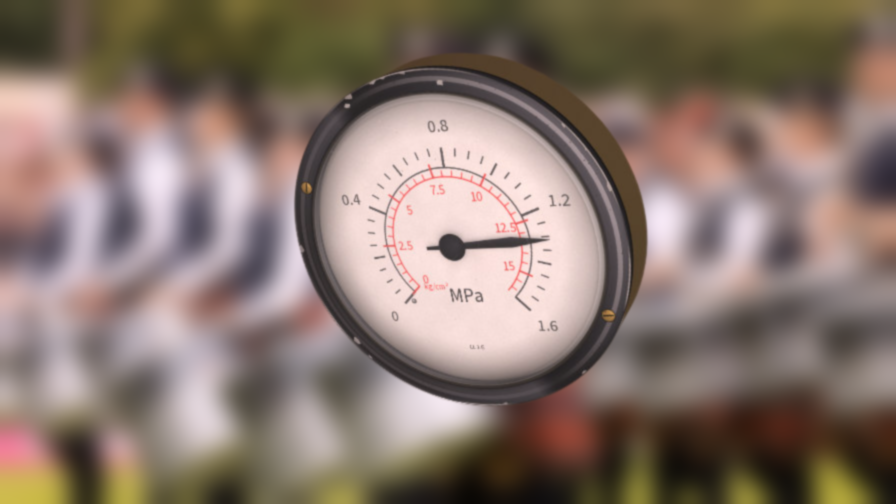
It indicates 1.3; MPa
